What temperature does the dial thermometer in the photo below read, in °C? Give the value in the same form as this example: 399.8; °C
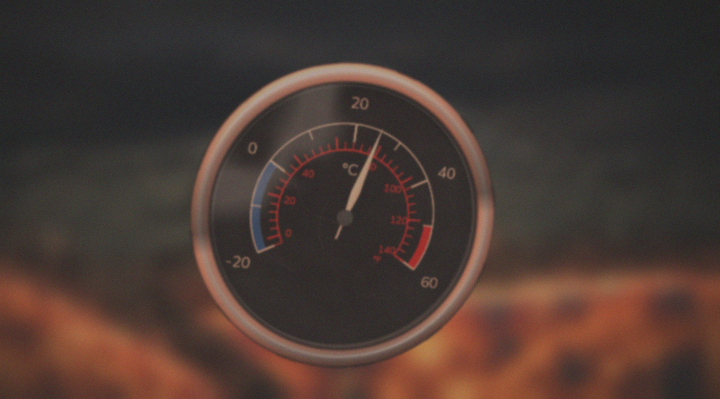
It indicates 25; °C
